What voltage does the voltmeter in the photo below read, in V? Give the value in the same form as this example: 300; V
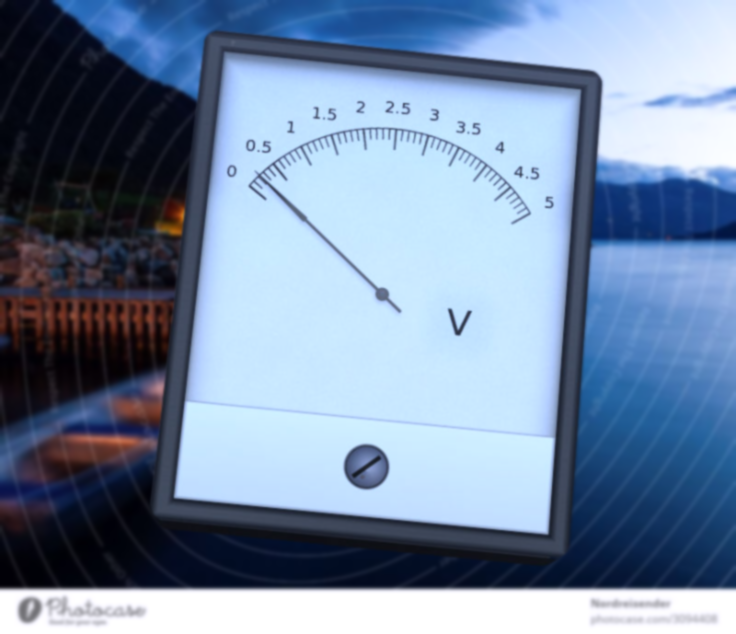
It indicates 0.2; V
